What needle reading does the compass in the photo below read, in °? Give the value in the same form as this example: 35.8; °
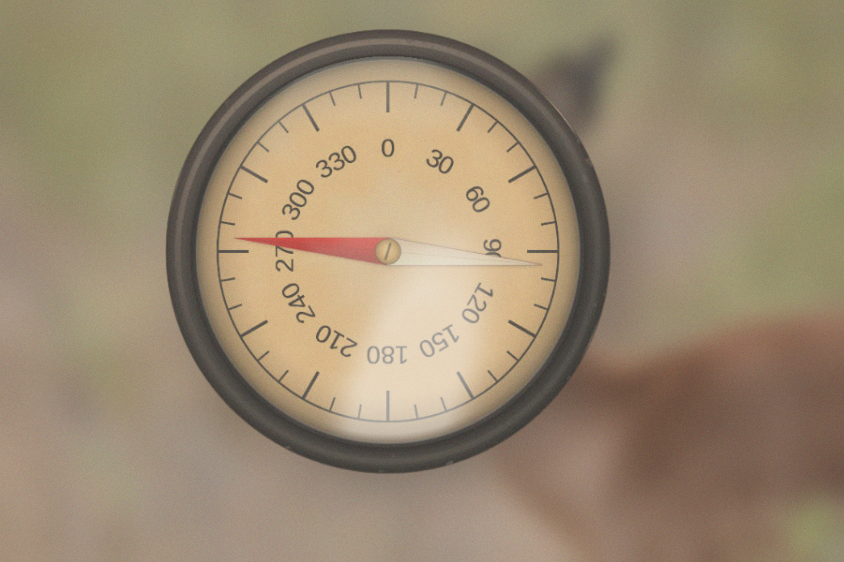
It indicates 275; °
